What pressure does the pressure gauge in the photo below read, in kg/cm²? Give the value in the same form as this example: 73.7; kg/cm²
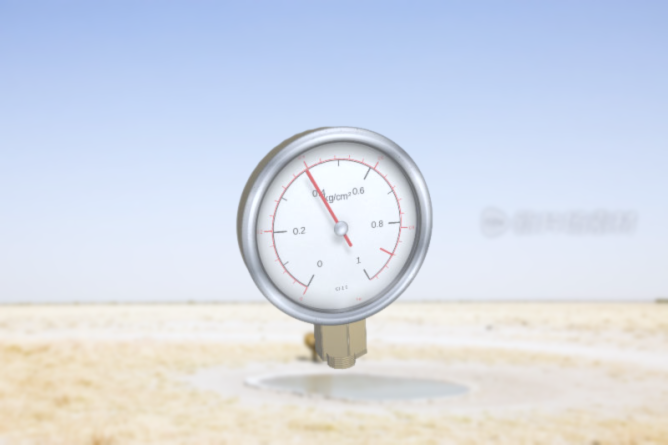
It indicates 0.4; kg/cm²
